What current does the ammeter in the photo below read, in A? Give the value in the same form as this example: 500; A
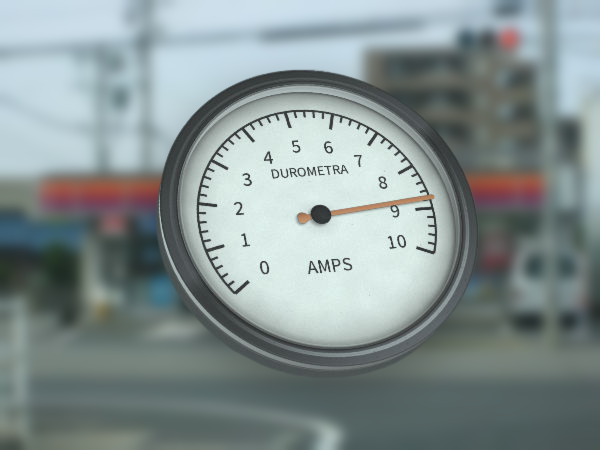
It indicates 8.8; A
